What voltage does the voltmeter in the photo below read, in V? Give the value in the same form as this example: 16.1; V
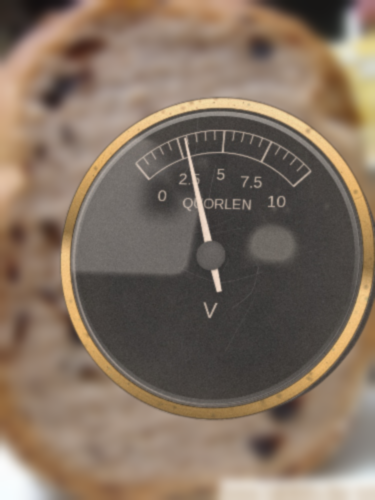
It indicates 3; V
